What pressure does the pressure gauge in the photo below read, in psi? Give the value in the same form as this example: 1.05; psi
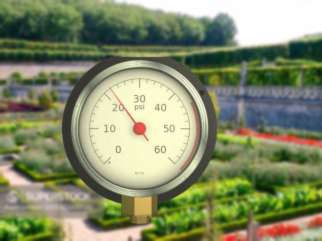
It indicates 22; psi
